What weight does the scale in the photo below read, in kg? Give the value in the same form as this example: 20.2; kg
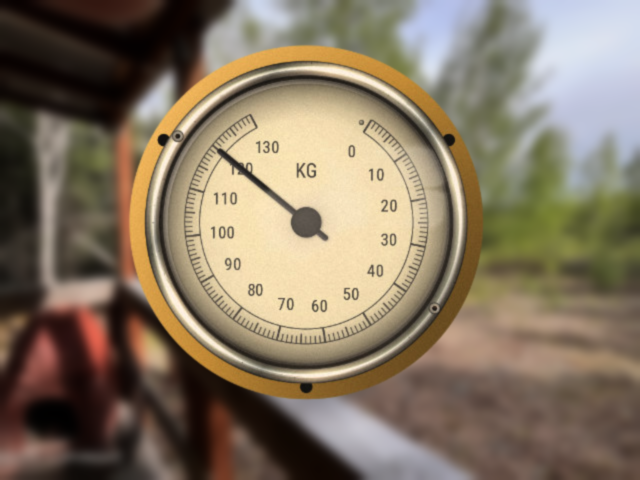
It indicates 120; kg
